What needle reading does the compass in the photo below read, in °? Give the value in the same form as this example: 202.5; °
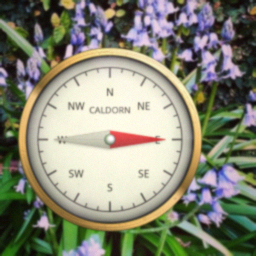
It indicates 90; °
